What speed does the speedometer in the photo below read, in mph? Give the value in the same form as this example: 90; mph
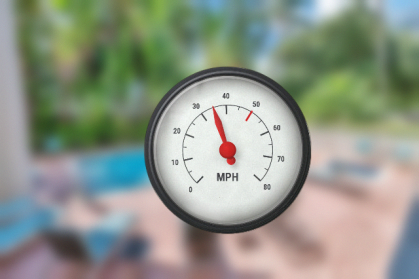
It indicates 35; mph
